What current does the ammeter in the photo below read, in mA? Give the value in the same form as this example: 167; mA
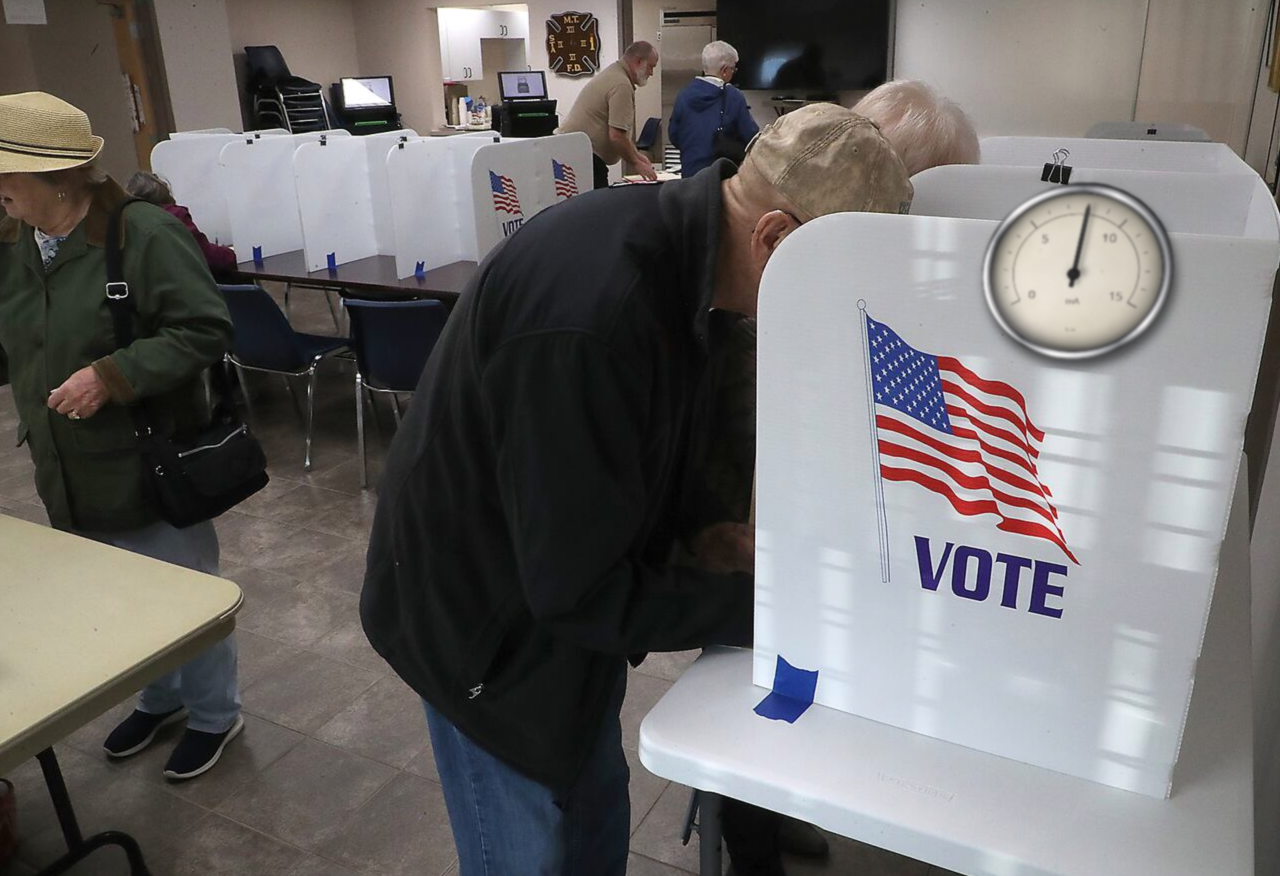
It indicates 8; mA
